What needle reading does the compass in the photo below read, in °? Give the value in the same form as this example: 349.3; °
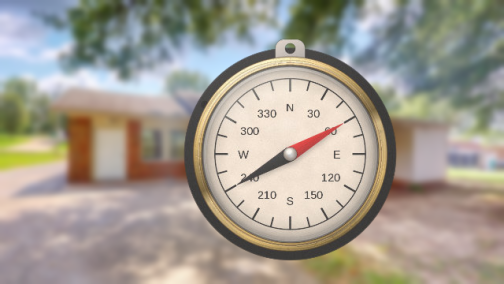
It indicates 60; °
